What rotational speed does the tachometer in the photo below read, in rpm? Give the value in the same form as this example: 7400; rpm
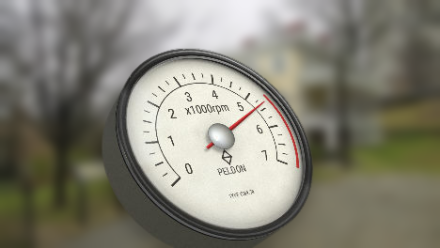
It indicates 5375; rpm
